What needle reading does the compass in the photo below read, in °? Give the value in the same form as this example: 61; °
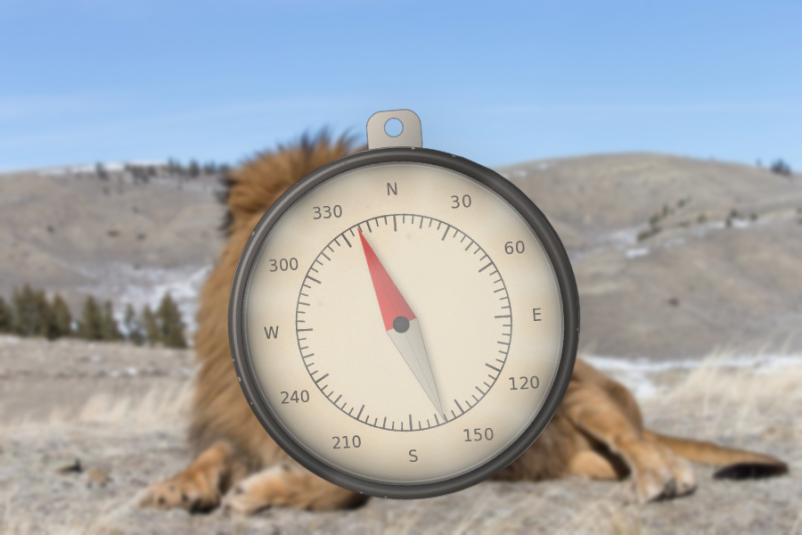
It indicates 340; °
